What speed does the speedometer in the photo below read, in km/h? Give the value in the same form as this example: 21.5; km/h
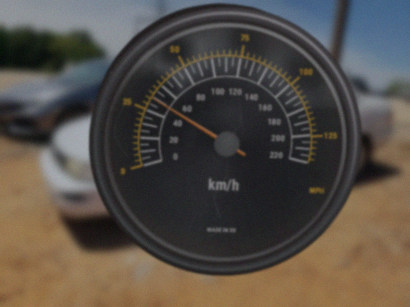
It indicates 50; km/h
